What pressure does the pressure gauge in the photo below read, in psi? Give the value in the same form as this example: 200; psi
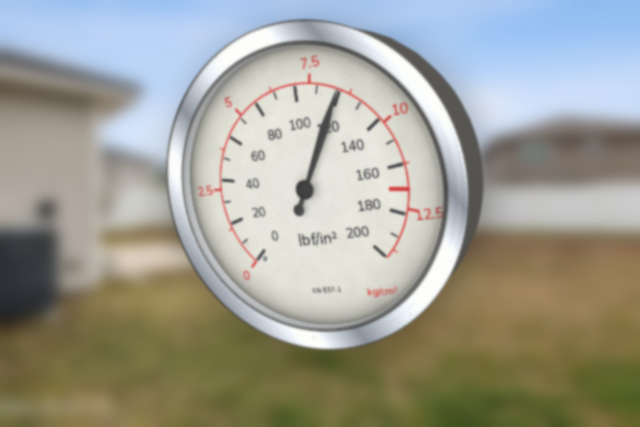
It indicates 120; psi
